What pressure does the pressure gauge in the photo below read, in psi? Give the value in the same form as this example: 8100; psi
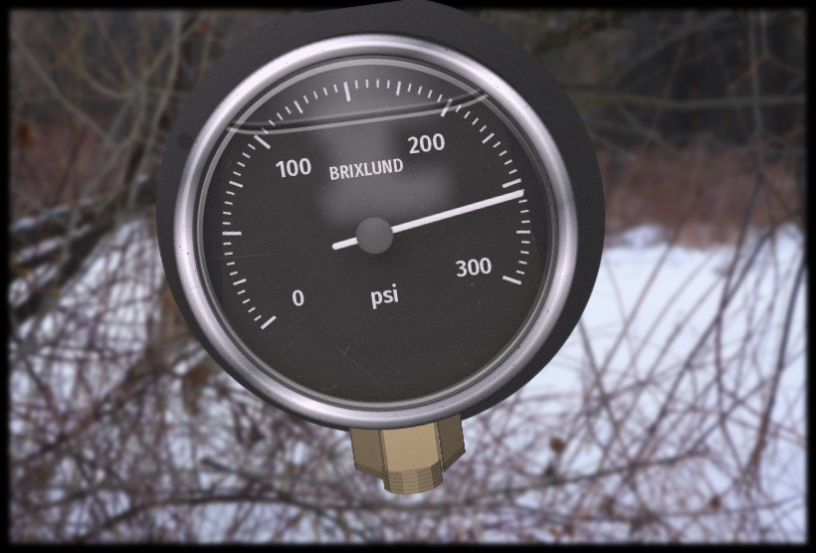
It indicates 255; psi
